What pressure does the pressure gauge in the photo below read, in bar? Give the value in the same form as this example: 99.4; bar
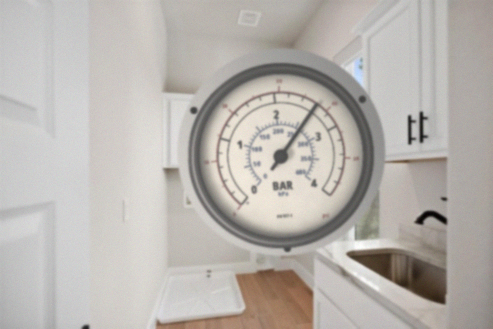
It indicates 2.6; bar
